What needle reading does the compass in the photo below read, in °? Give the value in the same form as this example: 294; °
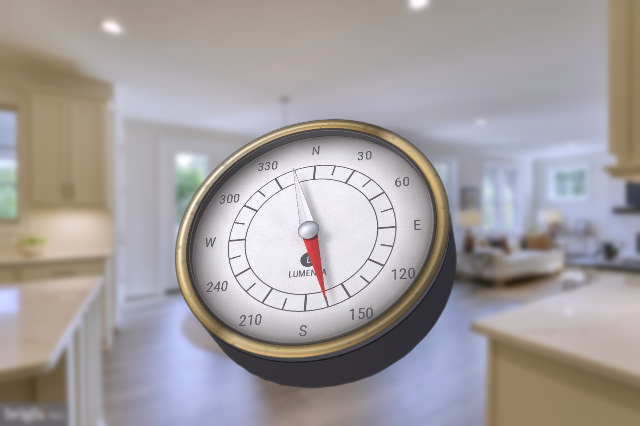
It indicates 165; °
